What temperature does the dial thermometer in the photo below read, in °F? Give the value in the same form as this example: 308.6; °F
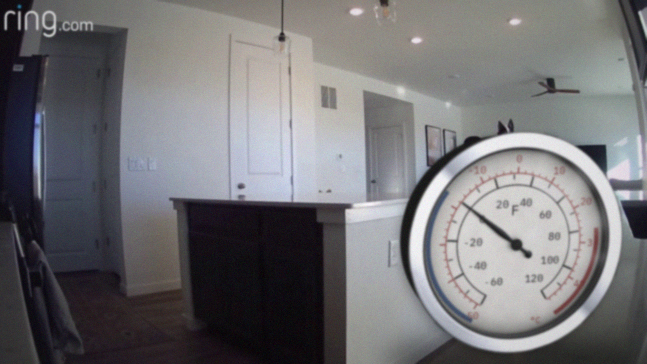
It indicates 0; °F
